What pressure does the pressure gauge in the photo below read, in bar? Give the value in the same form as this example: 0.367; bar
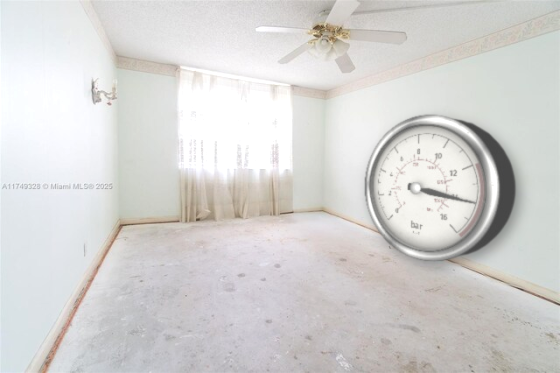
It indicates 14; bar
